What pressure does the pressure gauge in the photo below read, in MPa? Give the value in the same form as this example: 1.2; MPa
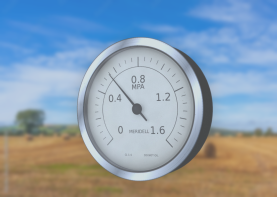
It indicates 0.55; MPa
